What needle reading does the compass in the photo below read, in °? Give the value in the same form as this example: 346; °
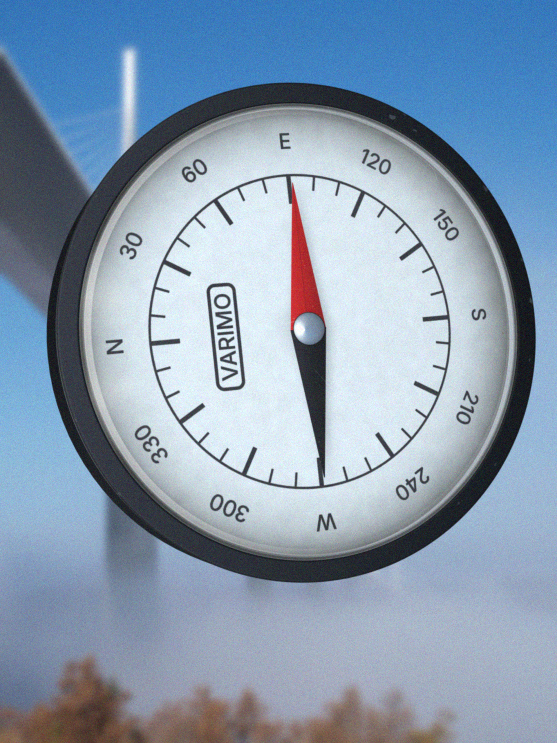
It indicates 90; °
